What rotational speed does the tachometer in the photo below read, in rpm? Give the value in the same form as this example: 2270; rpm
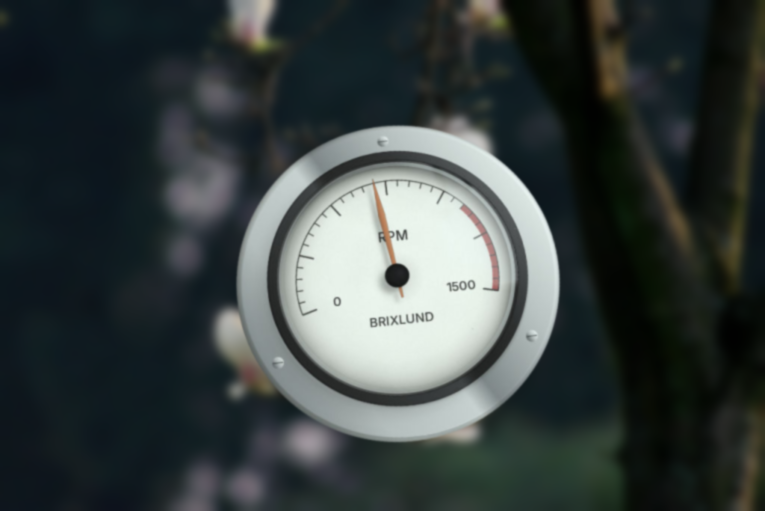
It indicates 700; rpm
